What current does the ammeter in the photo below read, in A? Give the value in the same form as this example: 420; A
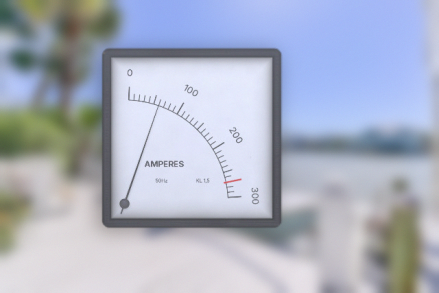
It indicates 60; A
